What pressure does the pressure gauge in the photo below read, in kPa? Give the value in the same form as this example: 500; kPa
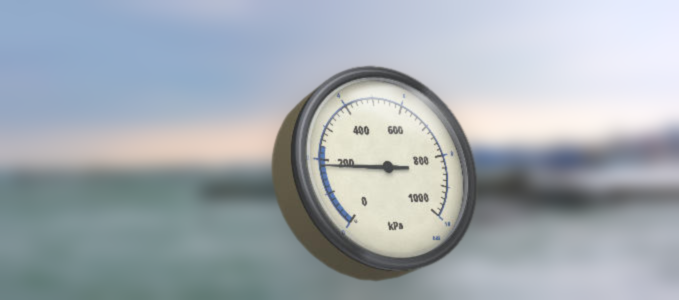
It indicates 180; kPa
